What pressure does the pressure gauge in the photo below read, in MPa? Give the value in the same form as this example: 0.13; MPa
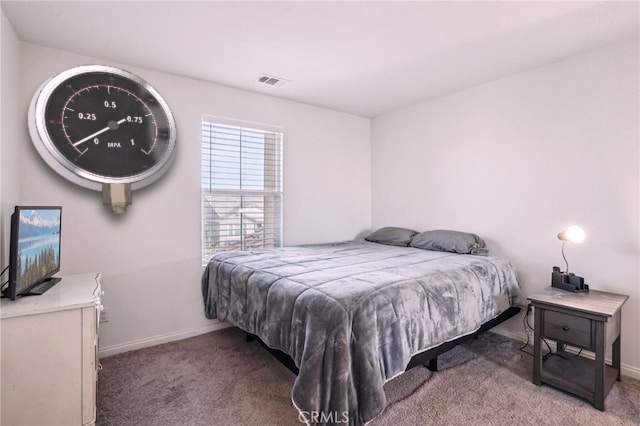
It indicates 0.05; MPa
